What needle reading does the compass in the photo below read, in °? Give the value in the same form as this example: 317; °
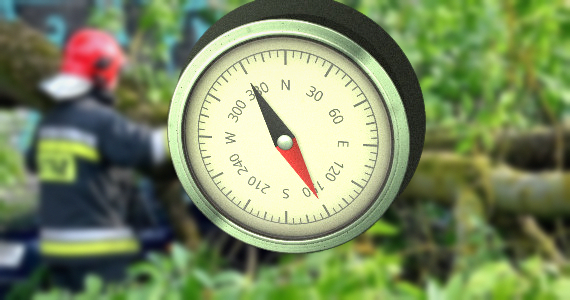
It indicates 150; °
